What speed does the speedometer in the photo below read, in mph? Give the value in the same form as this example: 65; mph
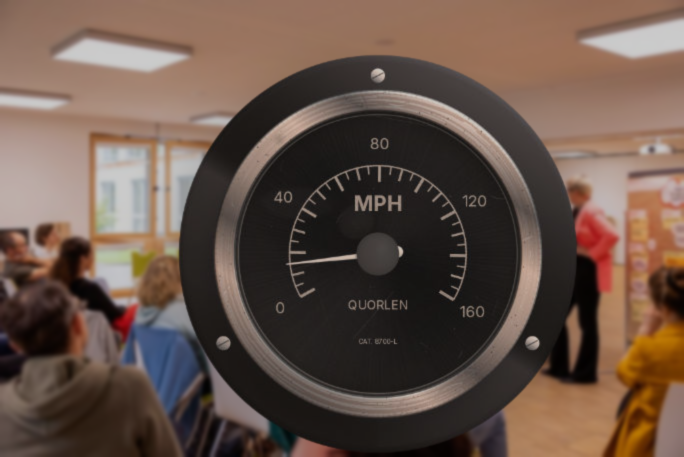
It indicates 15; mph
